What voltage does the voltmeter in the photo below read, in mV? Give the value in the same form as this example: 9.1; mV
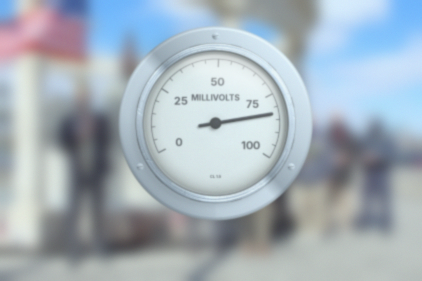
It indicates 82.5; mV
